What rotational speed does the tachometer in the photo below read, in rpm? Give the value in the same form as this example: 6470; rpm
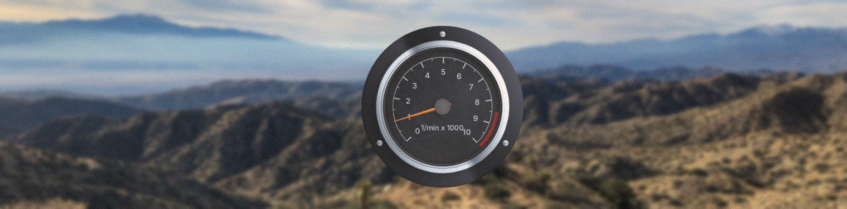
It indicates 1000; rpm
